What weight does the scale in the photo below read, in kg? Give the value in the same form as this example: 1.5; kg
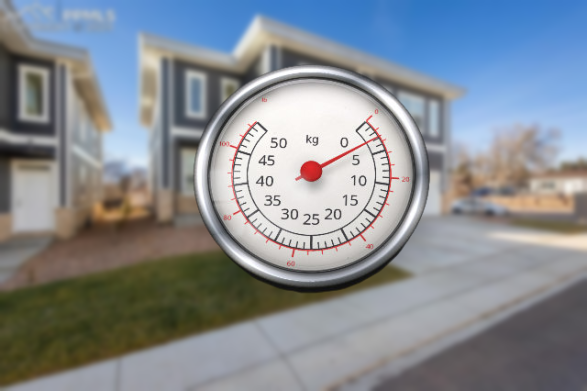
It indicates 3; kg
